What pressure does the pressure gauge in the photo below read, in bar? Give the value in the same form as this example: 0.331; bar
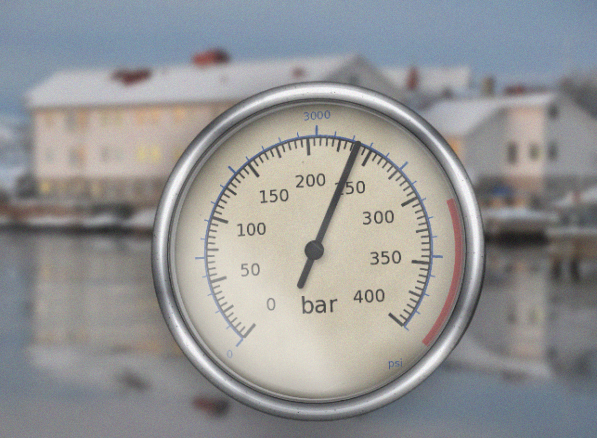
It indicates 240; bar
